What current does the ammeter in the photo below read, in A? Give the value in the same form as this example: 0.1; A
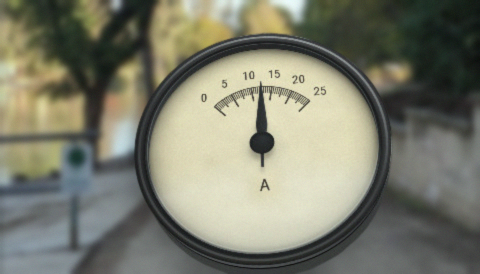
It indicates 12.5; A
